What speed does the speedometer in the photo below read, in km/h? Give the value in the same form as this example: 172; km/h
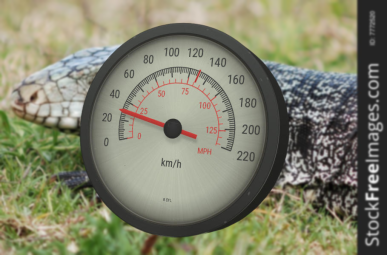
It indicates 30; km/h
